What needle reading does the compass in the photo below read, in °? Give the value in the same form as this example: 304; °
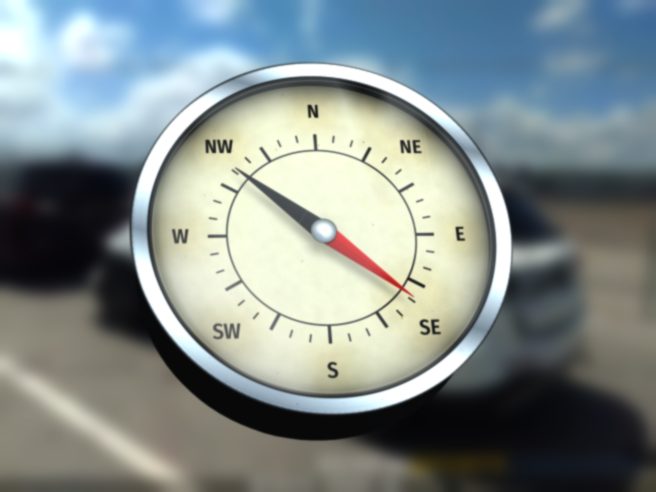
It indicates 130; °
